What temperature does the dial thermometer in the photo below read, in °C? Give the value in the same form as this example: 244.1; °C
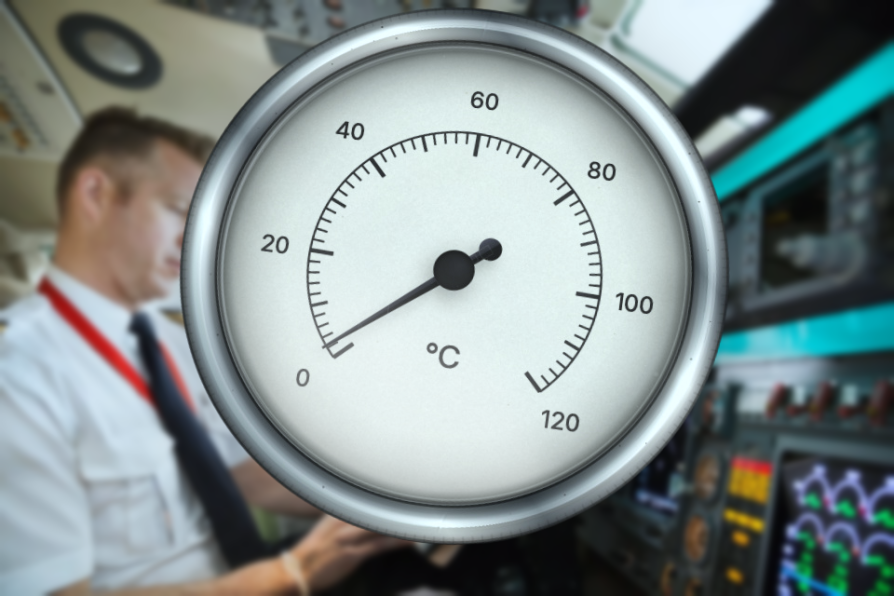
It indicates 2; °C
